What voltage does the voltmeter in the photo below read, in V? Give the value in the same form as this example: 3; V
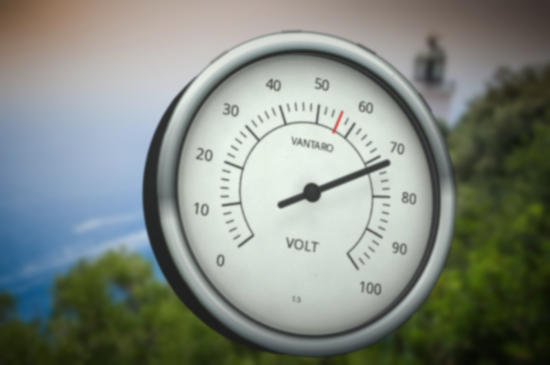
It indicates 72; V
